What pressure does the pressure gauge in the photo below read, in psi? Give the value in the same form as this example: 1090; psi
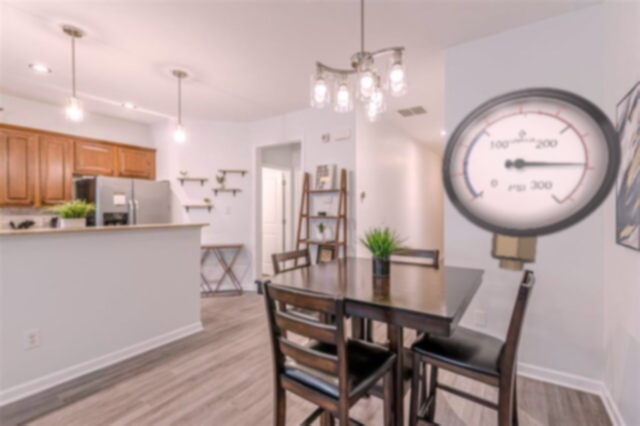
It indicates 250; psi
